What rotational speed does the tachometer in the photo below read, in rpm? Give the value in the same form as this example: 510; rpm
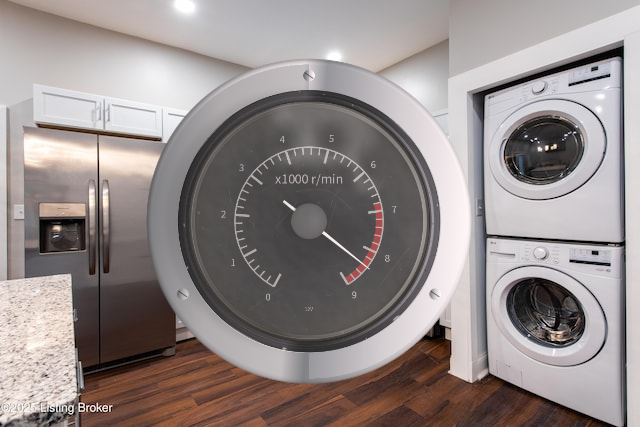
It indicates 8400; rpm
